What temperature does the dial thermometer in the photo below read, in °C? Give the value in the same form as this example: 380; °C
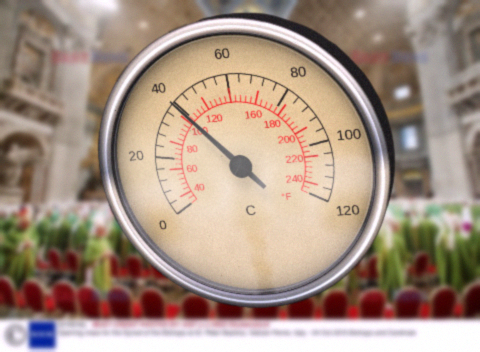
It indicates 40; °C
